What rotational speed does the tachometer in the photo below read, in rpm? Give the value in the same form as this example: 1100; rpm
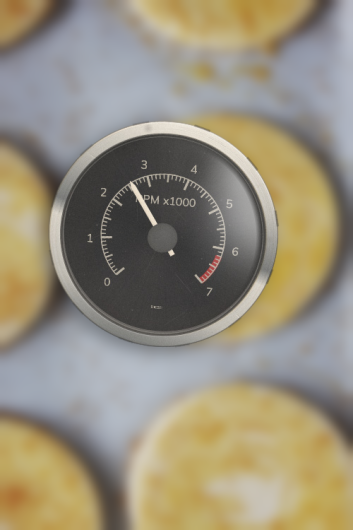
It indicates 2600; rpm
